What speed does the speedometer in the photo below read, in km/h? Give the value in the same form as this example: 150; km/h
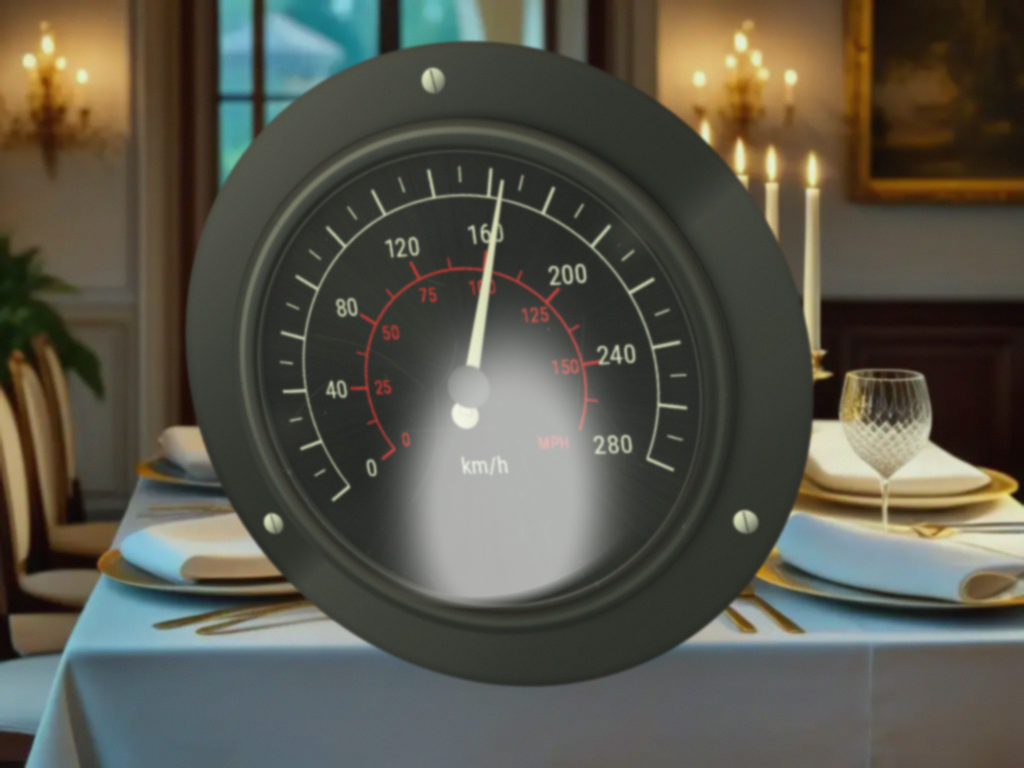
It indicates 165; km/h
